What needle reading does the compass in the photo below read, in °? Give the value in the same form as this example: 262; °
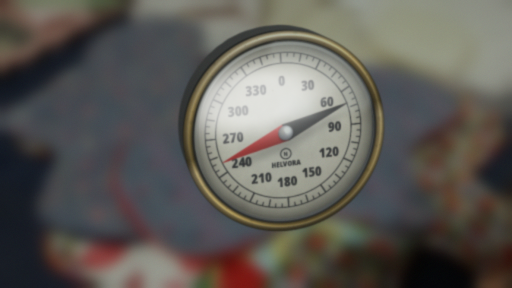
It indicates 250; °
